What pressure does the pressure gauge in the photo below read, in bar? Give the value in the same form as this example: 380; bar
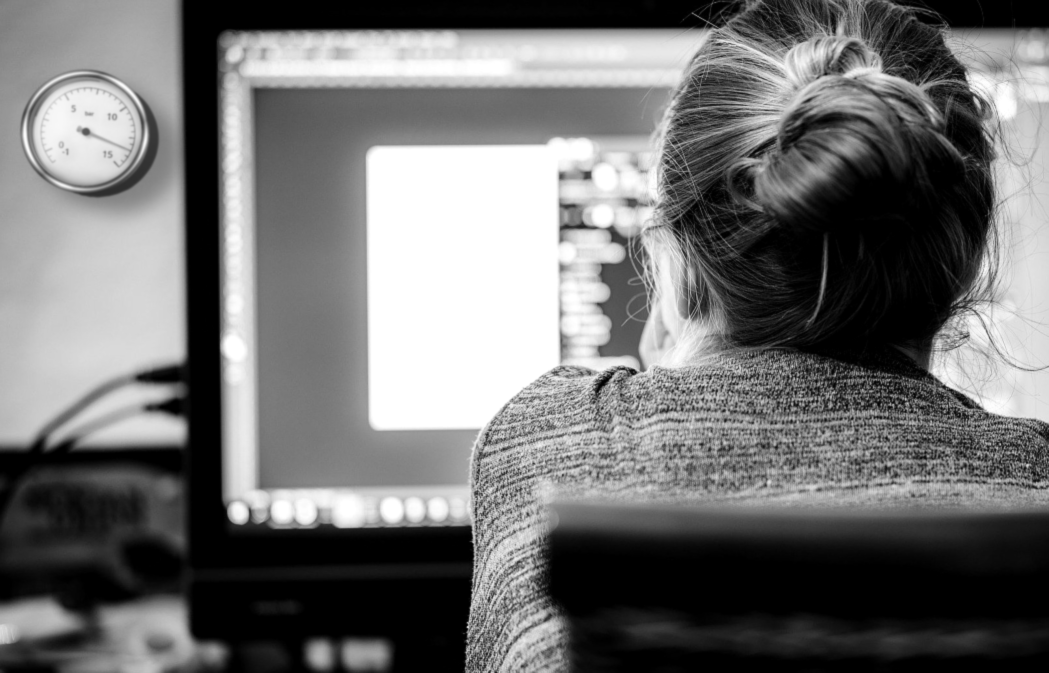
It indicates 13.5; bar
